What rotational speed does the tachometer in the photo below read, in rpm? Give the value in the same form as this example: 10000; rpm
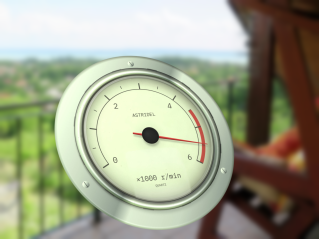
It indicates 5500; rpm
